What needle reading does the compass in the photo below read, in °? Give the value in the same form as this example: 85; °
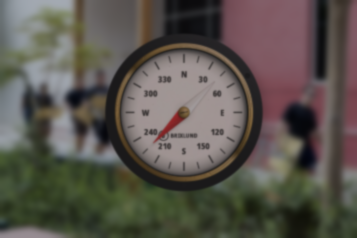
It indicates 225; °
